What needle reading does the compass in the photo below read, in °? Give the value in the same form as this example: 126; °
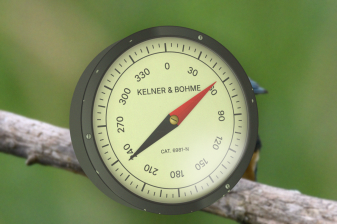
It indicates 55; °
